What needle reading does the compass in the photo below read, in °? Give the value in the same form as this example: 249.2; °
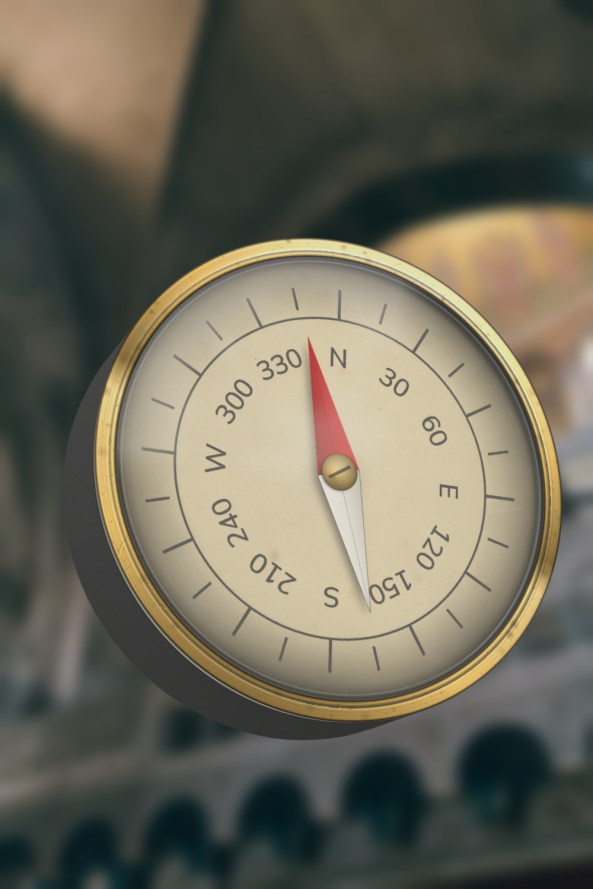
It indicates 345; °
